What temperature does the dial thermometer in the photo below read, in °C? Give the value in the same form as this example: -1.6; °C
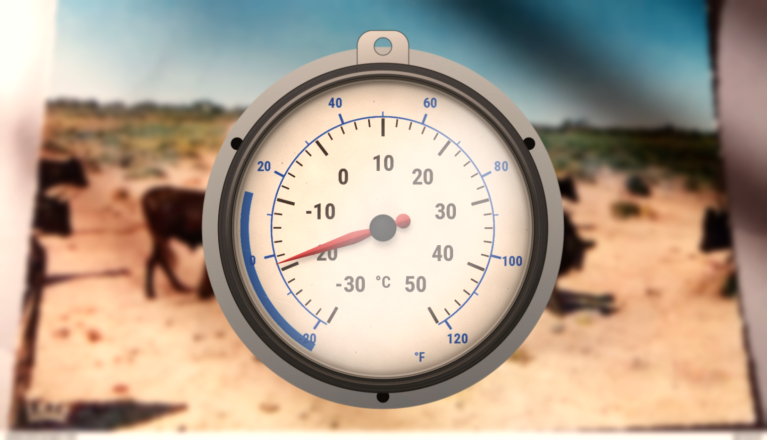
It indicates -19; °C
